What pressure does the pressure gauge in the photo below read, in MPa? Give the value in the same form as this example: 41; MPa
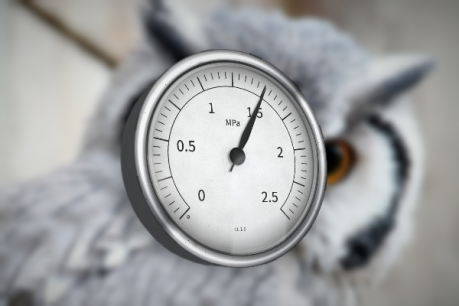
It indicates 1.5; MPa
